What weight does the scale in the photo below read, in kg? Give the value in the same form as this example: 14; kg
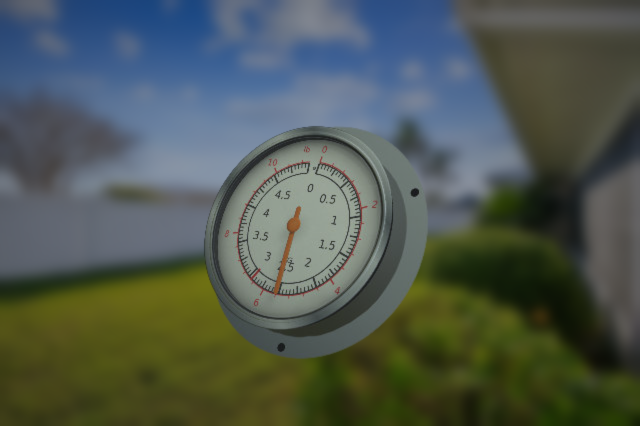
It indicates 2.5; kg
